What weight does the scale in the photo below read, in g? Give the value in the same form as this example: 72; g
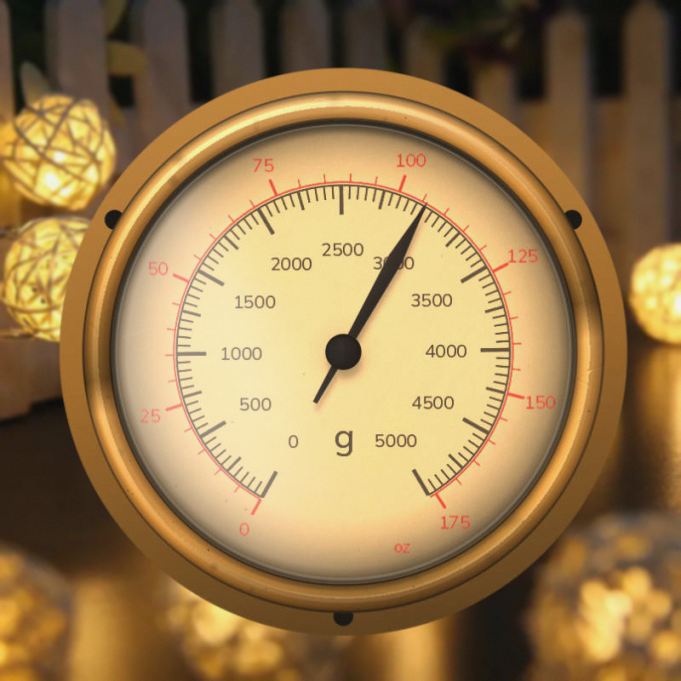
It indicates 3000; g
